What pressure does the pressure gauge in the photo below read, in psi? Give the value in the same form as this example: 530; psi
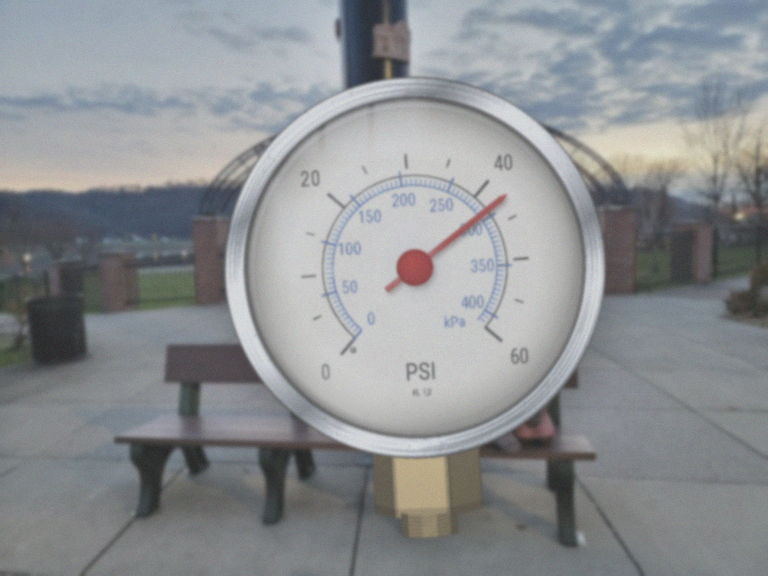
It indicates 42.5; psi
